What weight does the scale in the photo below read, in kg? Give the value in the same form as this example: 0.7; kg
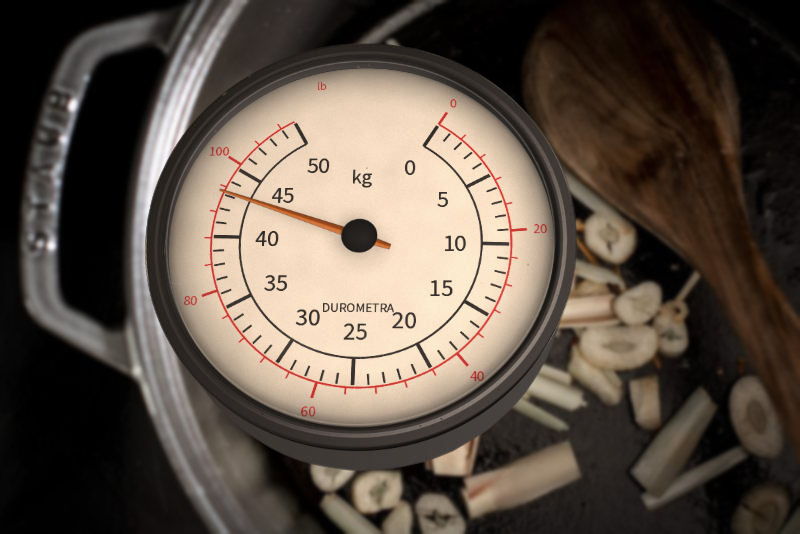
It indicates 43; kg
